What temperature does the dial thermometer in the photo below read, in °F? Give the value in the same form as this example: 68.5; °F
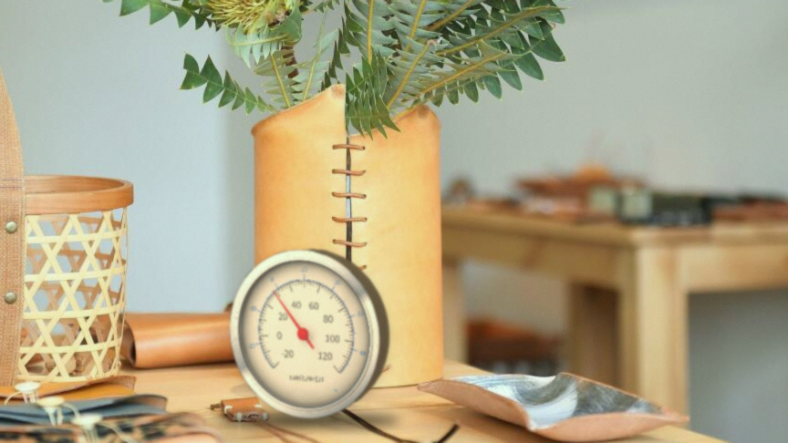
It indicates 30; °F
